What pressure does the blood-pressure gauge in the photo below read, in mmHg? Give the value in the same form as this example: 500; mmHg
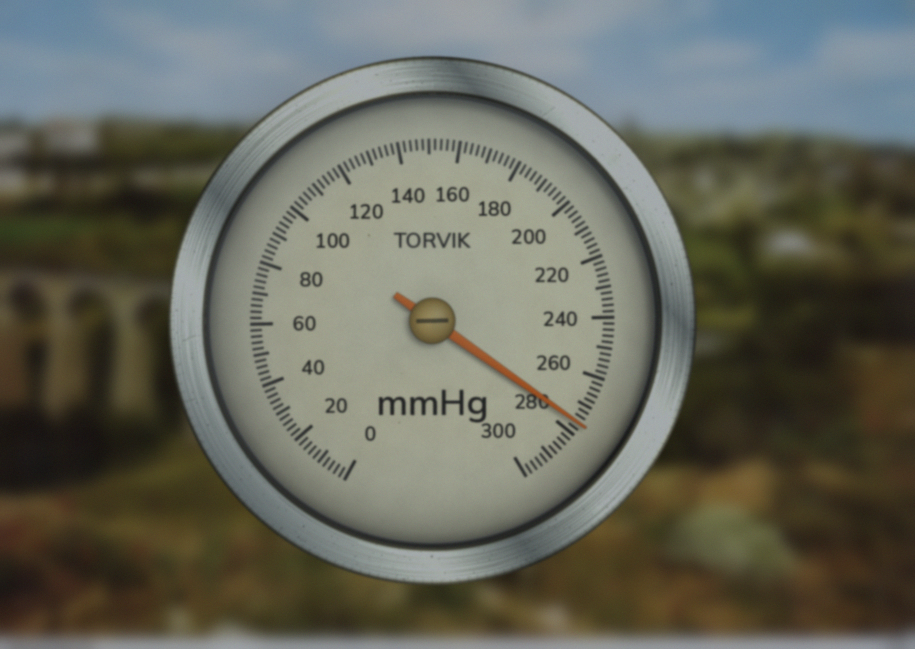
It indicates 276; mmHg
